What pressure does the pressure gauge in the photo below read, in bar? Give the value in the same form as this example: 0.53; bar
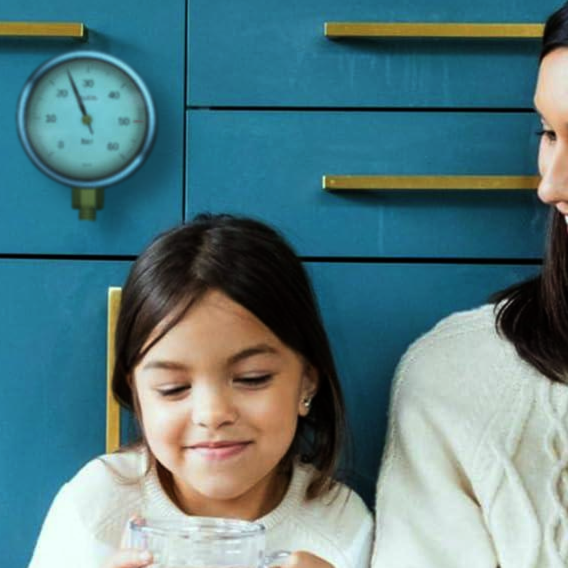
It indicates 25; bar
